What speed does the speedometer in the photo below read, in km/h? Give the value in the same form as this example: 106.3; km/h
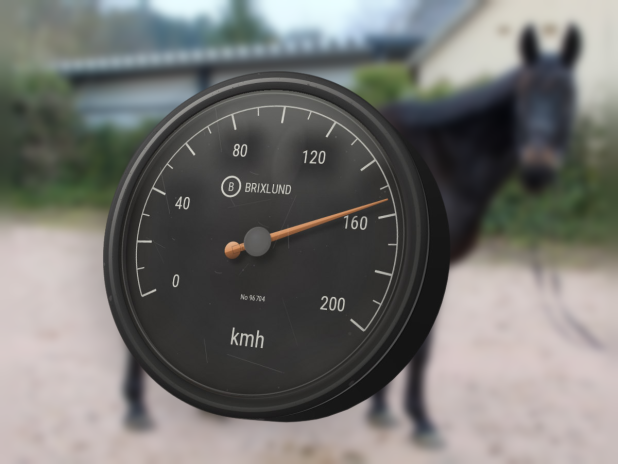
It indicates 155; km/h
